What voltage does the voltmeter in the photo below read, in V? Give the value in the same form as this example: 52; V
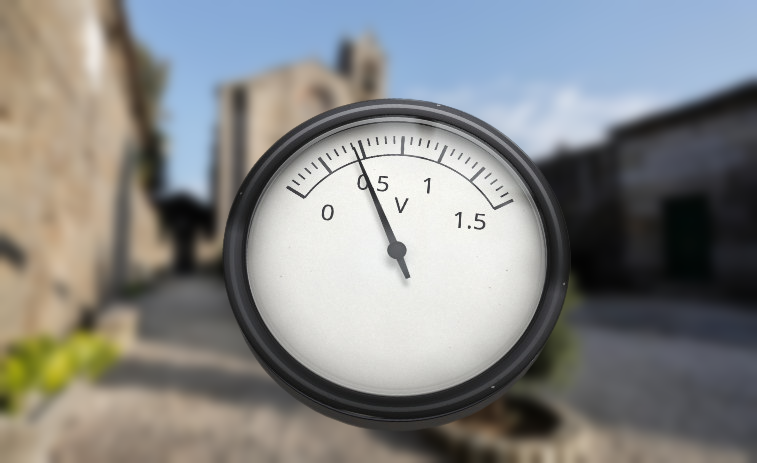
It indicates 0.45; V
